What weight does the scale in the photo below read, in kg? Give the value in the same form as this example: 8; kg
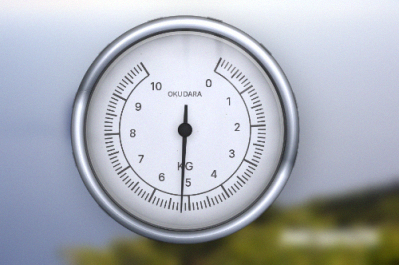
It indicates 5.2; kg
